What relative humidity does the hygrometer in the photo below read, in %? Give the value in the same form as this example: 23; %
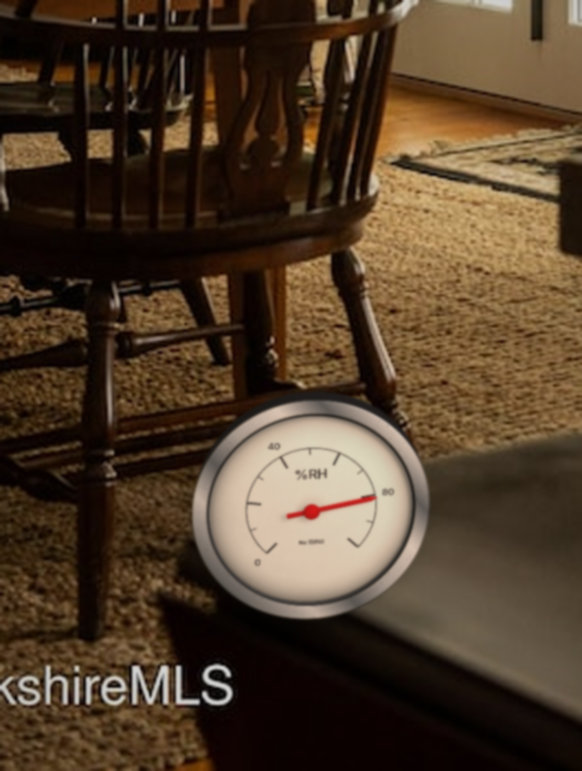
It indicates 80; %
